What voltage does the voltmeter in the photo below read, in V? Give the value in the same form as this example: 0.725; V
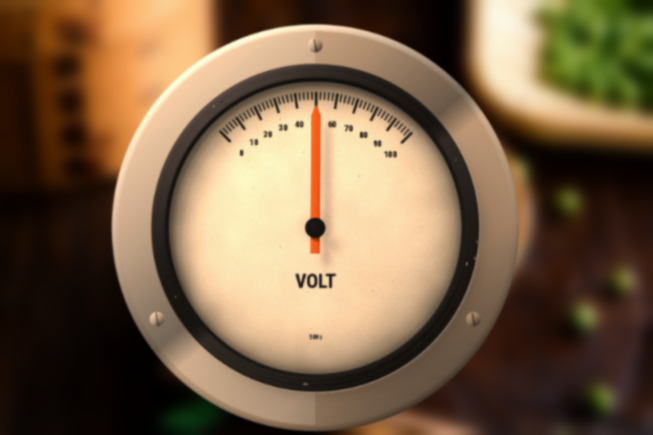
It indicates 50; V
